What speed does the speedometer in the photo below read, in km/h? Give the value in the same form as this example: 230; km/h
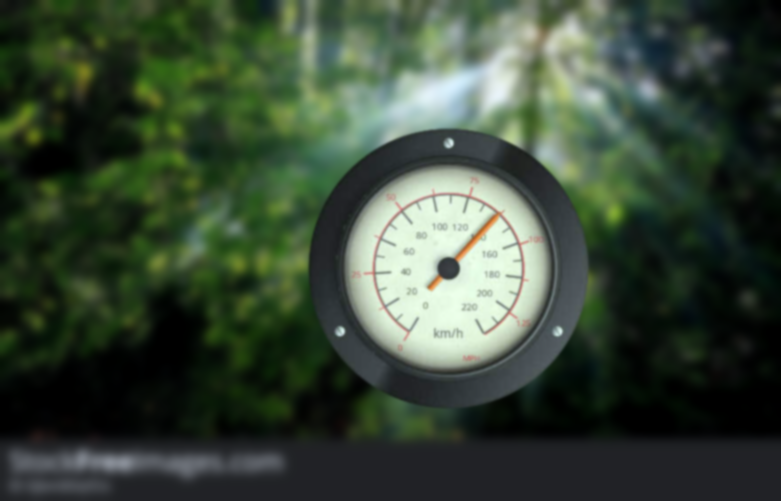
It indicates 140; km/h
